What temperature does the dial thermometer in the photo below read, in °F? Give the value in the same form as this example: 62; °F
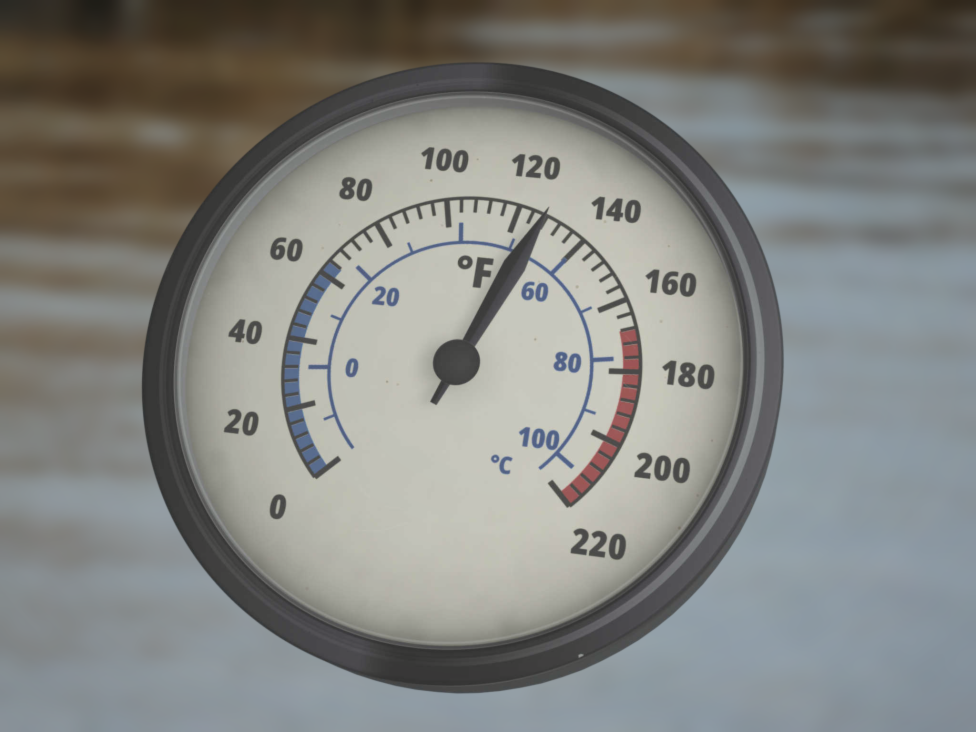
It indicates 128; °F
